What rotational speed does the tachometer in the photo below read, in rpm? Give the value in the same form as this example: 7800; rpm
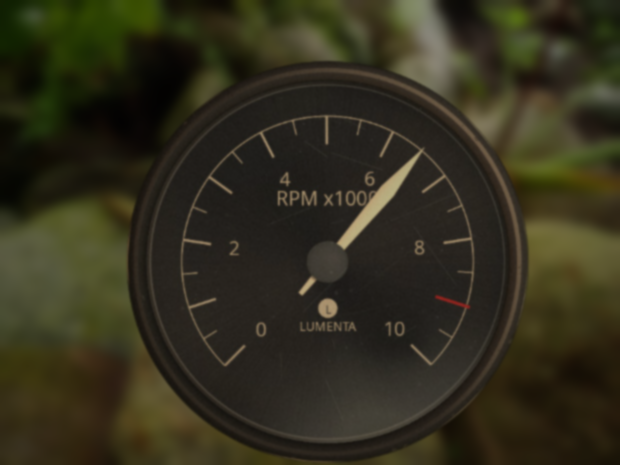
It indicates 6500; rpm
